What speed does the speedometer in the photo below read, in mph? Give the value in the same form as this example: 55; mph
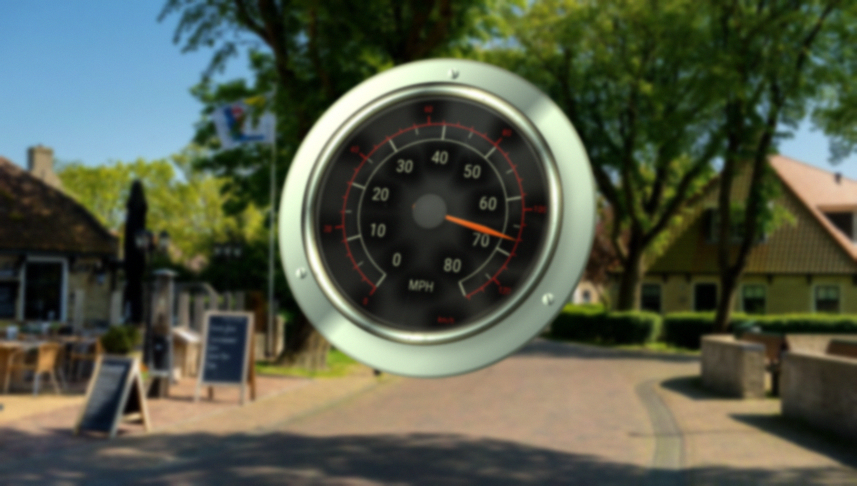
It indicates 67.5; mph
